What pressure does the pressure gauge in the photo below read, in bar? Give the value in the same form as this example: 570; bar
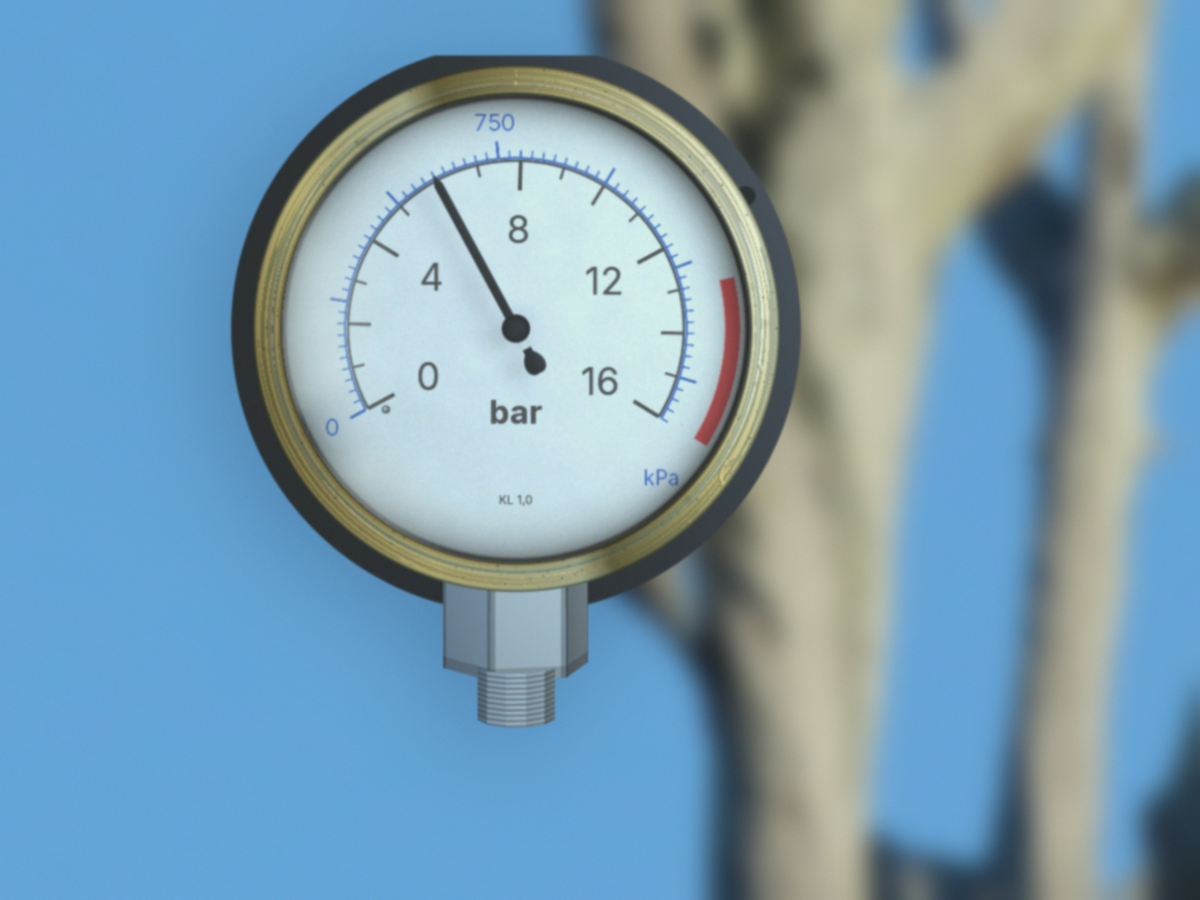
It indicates 6; bar
